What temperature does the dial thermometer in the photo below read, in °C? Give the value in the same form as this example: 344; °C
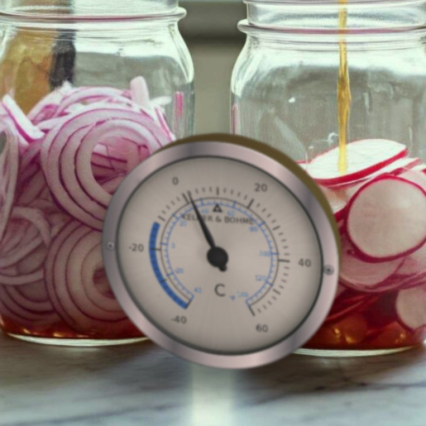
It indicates 2; °C
